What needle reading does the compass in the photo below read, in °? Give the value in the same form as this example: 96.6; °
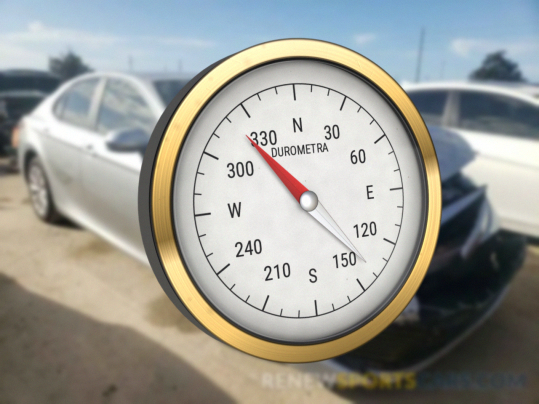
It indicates 320; °
